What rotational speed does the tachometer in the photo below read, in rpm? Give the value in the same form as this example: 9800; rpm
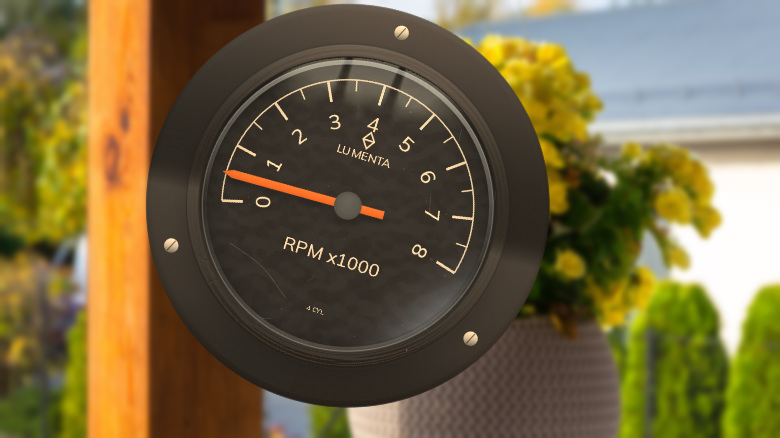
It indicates 500; rpm
